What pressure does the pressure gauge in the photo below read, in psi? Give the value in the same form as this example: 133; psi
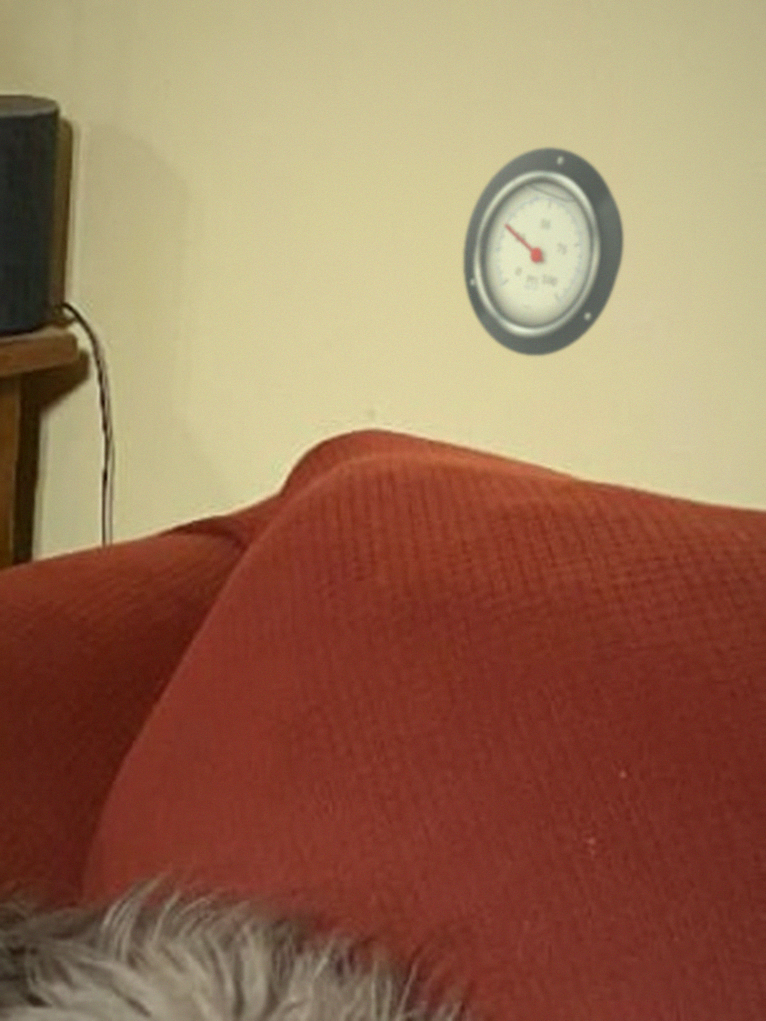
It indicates 25; psi
